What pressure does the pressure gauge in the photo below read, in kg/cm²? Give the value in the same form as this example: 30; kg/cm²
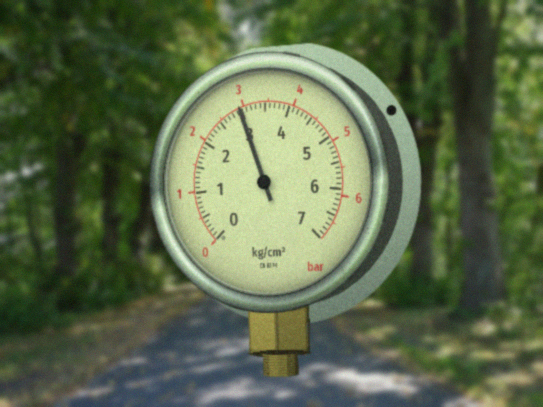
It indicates 3; kg/cm²
